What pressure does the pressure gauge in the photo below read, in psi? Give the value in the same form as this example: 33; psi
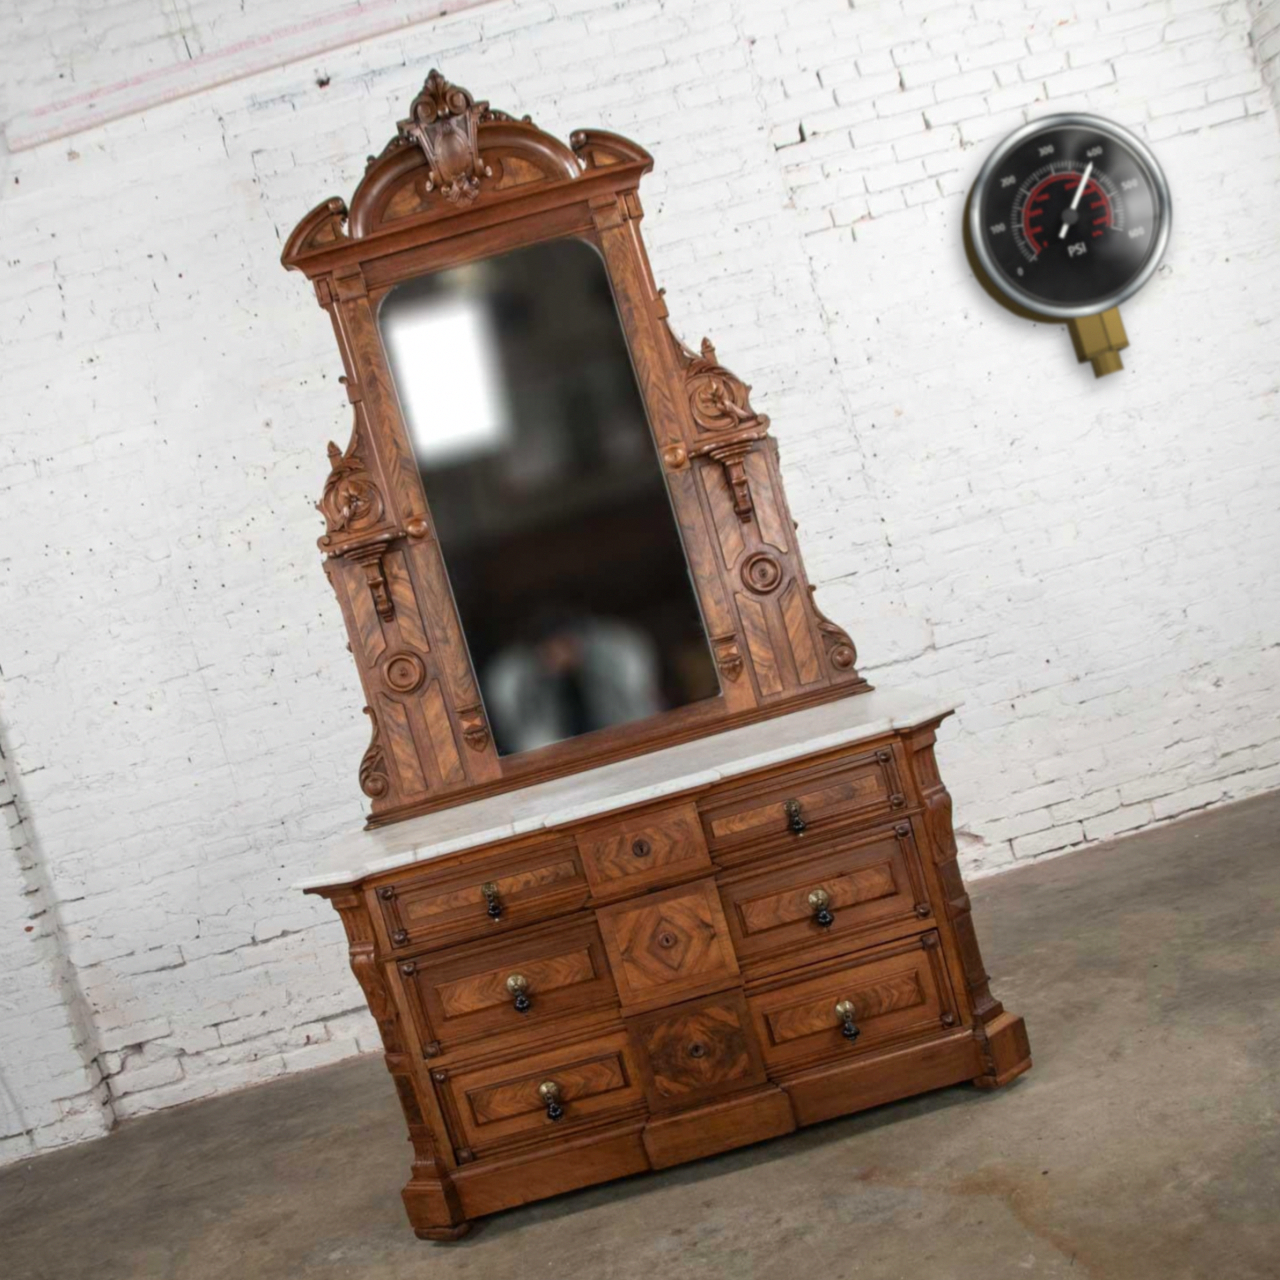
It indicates 400; psi
